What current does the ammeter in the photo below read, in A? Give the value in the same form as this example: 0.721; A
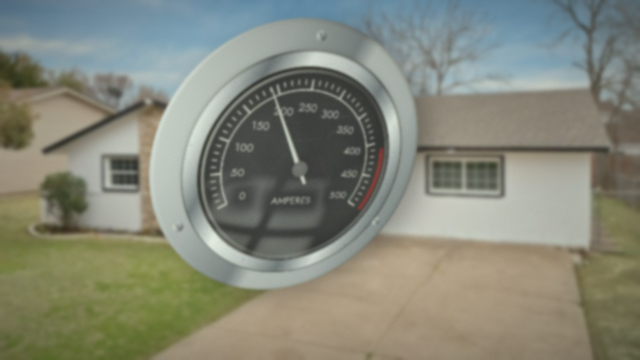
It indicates 190; A
